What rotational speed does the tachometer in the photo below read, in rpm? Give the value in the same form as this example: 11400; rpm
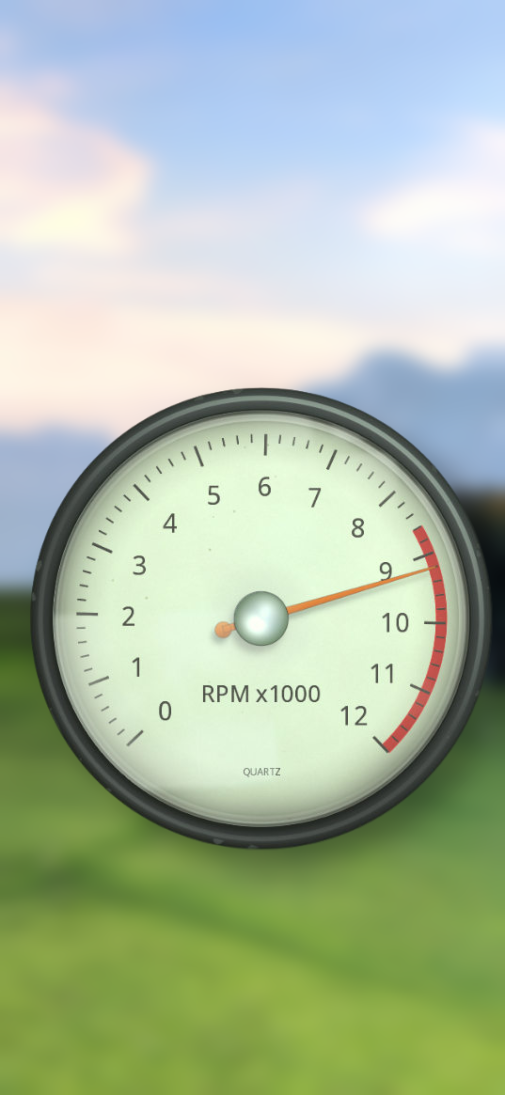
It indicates 9200; rpm
